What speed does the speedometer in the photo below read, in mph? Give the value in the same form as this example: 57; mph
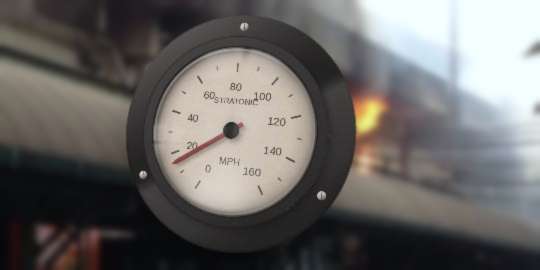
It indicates 15; mph
